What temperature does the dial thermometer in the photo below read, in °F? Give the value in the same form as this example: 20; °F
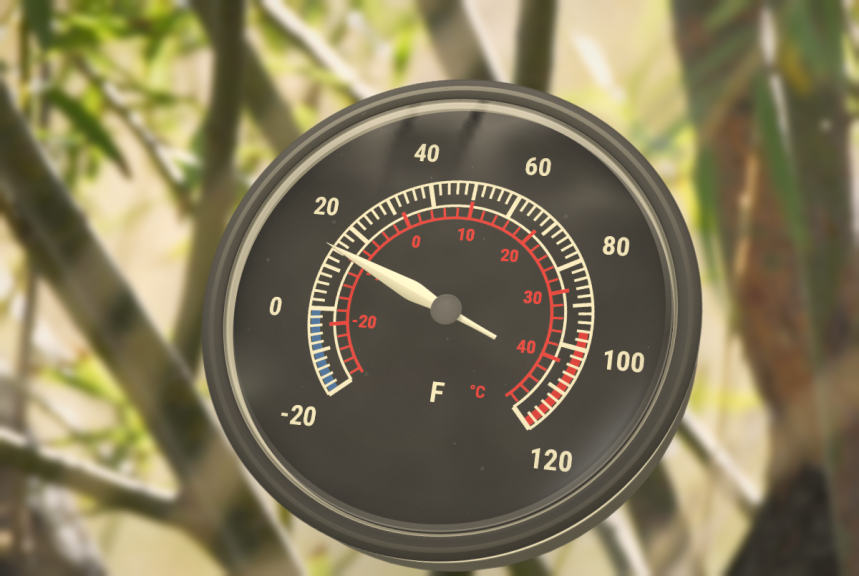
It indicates 14; °F
